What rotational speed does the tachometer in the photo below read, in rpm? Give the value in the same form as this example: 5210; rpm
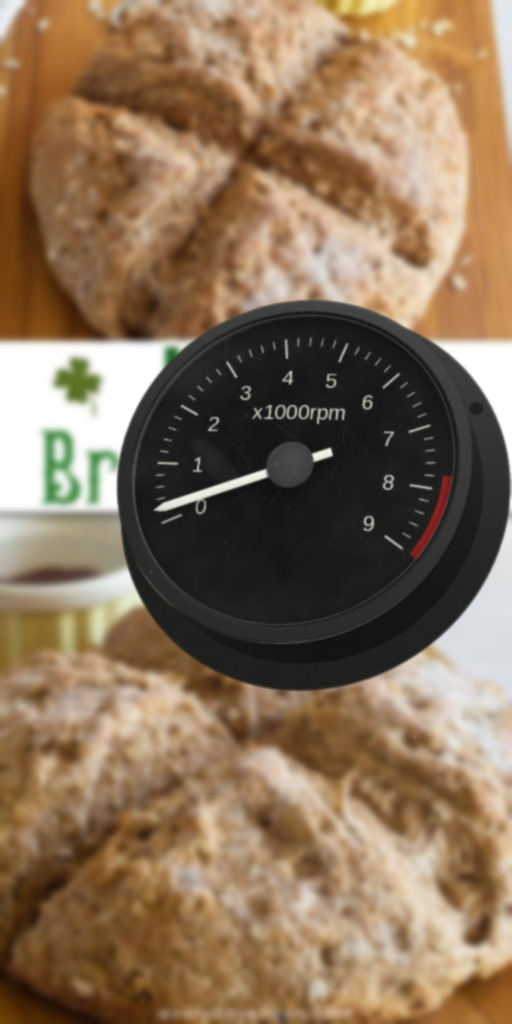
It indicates 200; rpm
